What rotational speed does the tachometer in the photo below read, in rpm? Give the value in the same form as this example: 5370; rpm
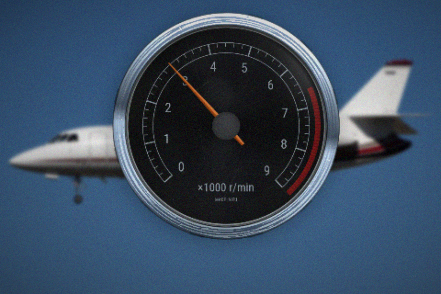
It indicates 3000; rpm
